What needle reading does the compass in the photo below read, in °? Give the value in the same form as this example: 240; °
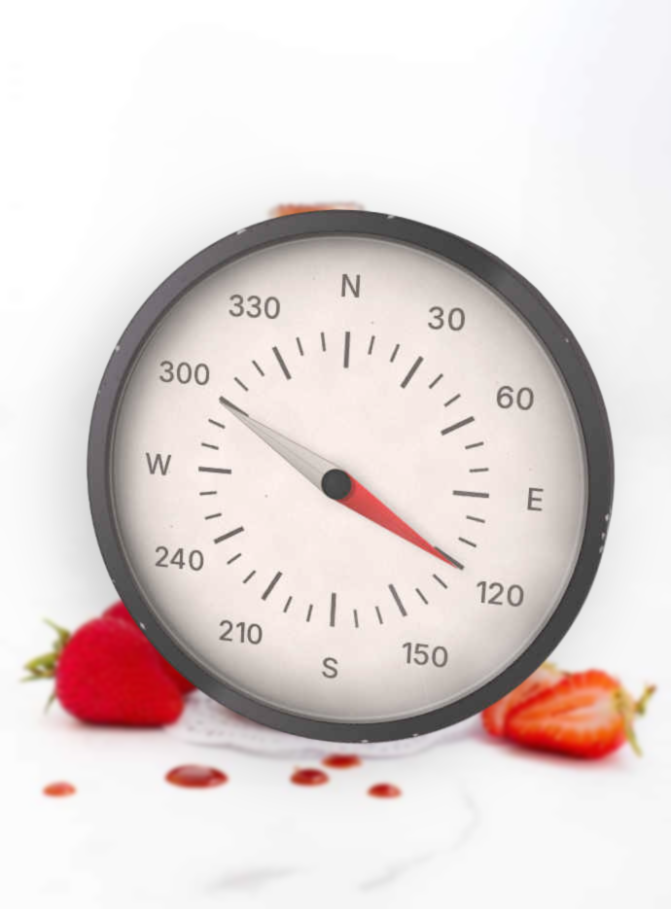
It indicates 120; °
